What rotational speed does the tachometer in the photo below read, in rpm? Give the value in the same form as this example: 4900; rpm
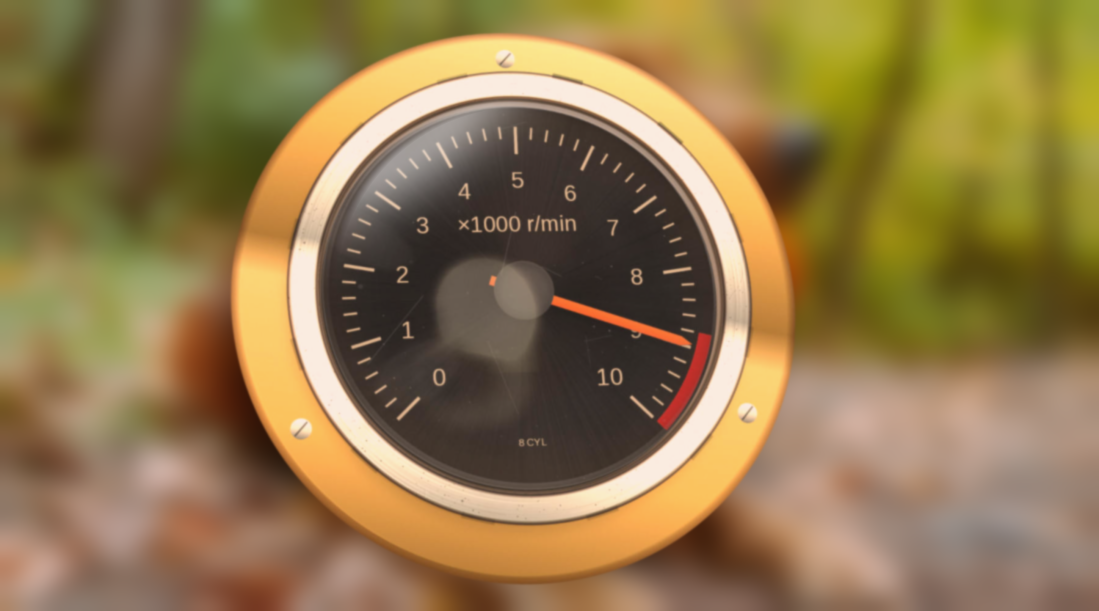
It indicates 9000; rpm
